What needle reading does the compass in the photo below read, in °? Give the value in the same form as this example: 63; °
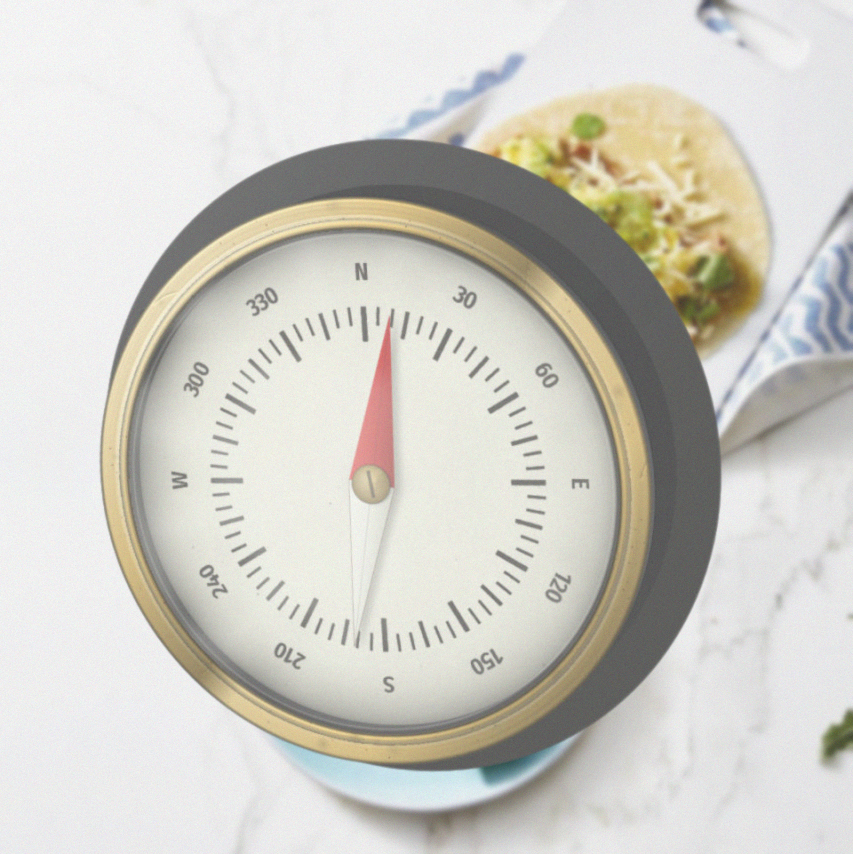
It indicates 10; °
